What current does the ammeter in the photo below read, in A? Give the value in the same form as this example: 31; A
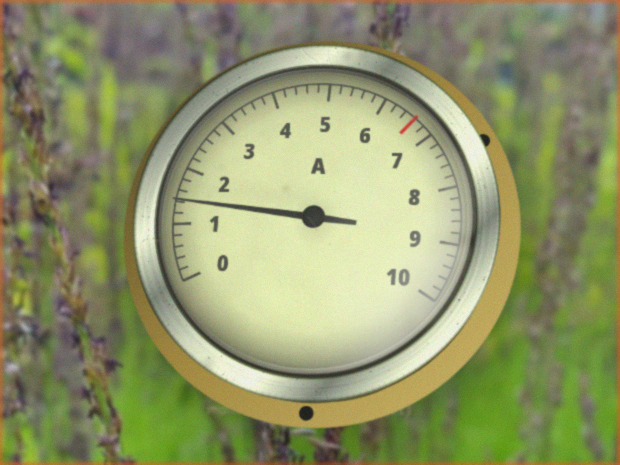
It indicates 1.4; A
